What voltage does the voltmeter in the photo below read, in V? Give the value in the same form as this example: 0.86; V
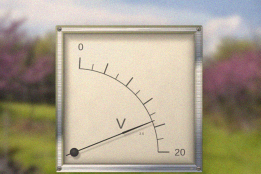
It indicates 15; V
